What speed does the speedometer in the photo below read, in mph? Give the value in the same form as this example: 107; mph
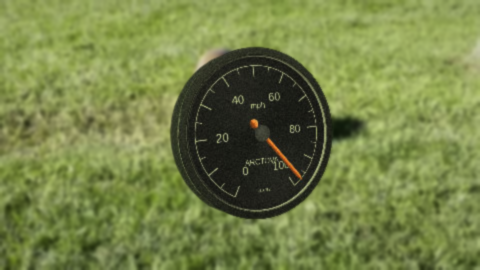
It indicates 97.5; mph
